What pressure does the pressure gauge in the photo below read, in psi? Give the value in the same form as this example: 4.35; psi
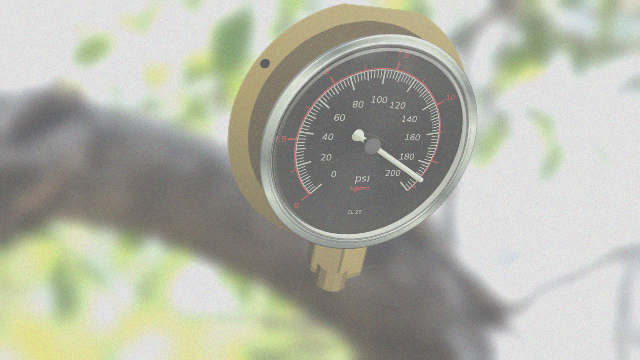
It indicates 190; psi
